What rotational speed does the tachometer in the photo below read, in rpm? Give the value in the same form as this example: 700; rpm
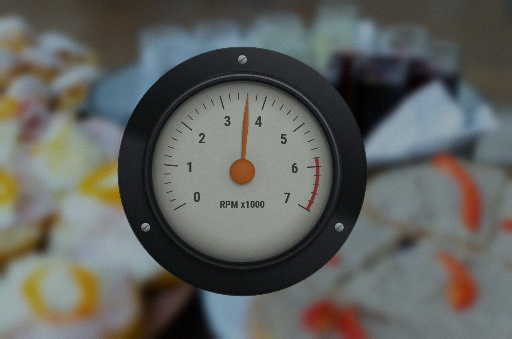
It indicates 3600; rpm
